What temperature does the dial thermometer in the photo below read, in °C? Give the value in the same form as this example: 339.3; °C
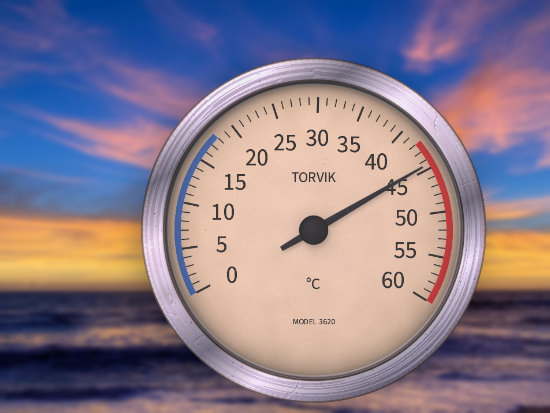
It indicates 44.5; °C
